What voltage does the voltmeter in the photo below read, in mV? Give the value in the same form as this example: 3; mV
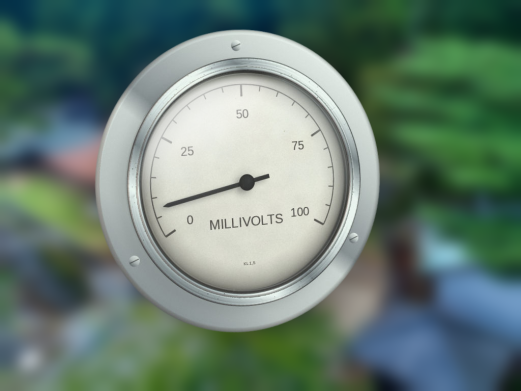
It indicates 7.5; mV
